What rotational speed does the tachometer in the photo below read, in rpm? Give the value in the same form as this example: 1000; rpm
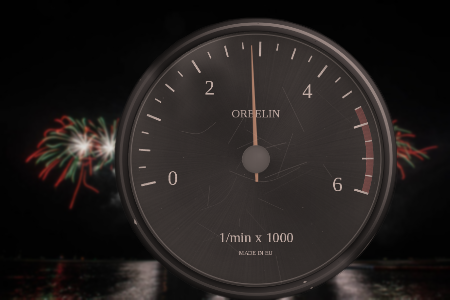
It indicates 2875; rpm
